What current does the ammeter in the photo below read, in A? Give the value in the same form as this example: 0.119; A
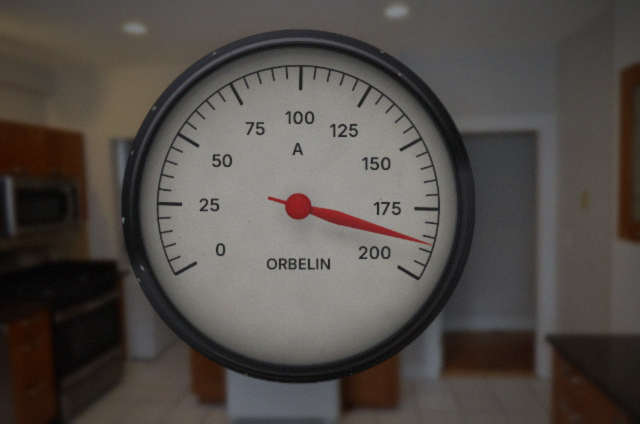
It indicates 187.5; A
